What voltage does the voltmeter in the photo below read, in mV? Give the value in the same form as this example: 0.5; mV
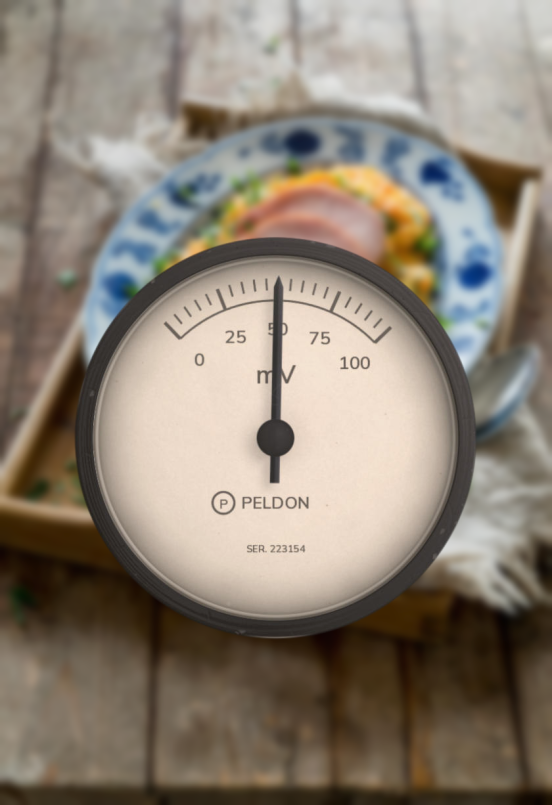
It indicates 50; mV
